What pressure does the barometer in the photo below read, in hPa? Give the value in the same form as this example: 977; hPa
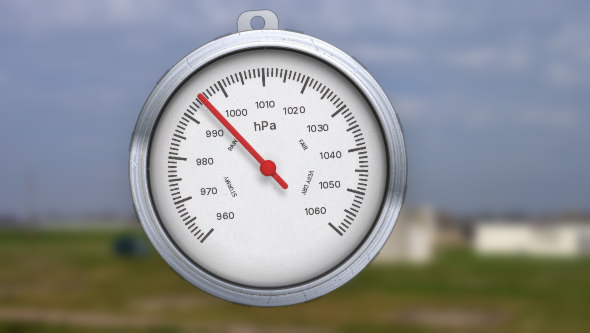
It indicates 995; hPa
